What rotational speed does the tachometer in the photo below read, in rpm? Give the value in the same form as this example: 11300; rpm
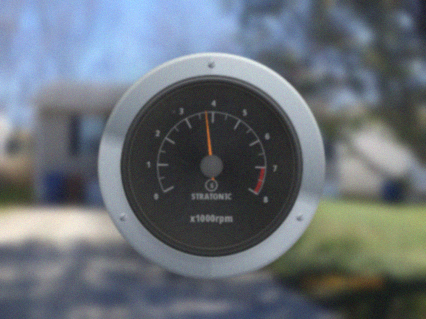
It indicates 3750; rpm
